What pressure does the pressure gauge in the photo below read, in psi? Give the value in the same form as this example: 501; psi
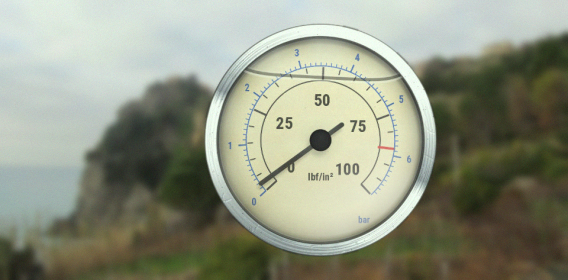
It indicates 2.5; psi
